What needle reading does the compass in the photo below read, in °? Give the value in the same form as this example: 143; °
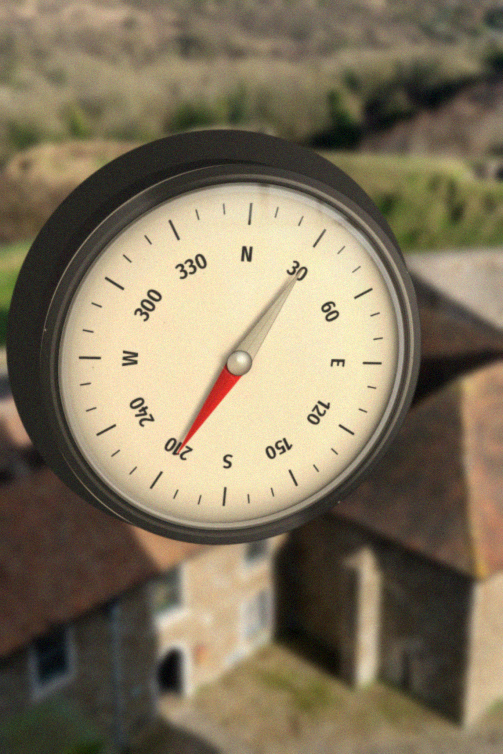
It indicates 210; °
